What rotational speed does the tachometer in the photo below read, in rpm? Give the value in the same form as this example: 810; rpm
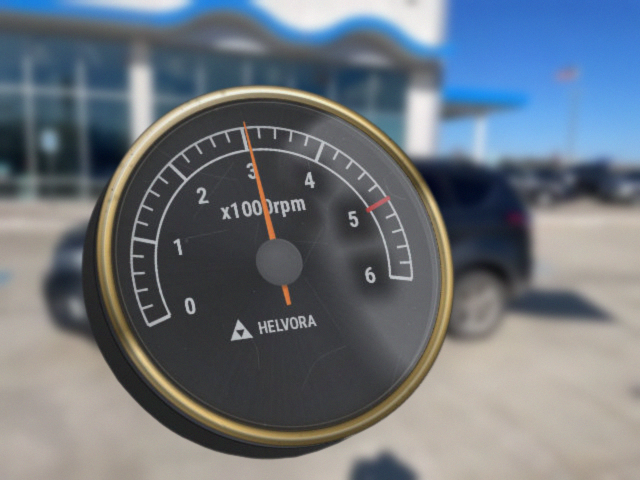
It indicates 3000; rpm
